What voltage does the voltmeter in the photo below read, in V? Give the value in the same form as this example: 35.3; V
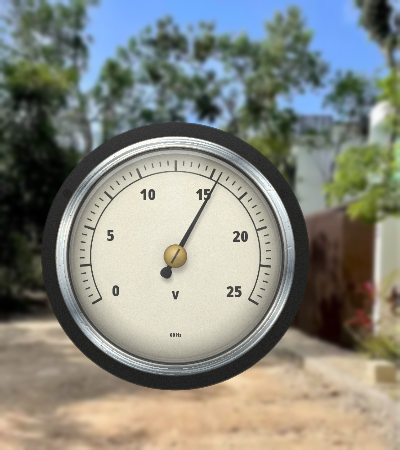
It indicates 15.5; V
